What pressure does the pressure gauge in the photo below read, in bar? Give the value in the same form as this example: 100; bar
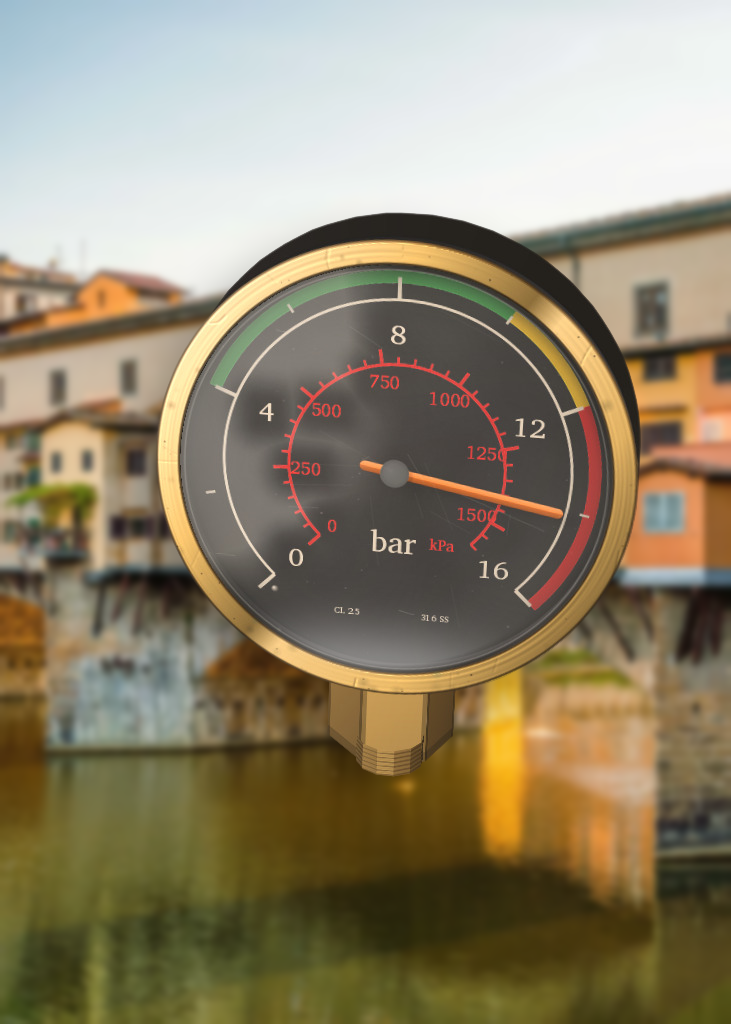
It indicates 14; bar
